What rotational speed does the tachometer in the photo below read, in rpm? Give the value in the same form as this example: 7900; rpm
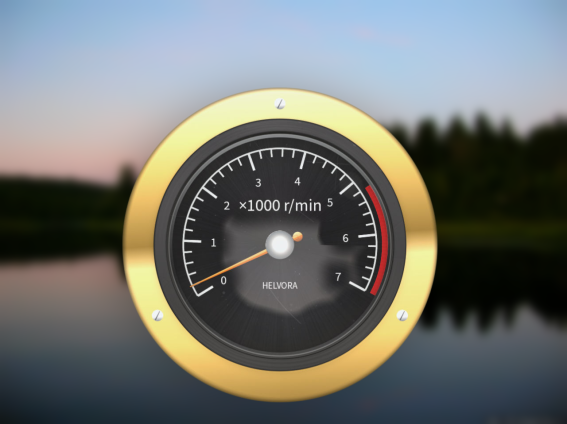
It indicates 200; rpm
